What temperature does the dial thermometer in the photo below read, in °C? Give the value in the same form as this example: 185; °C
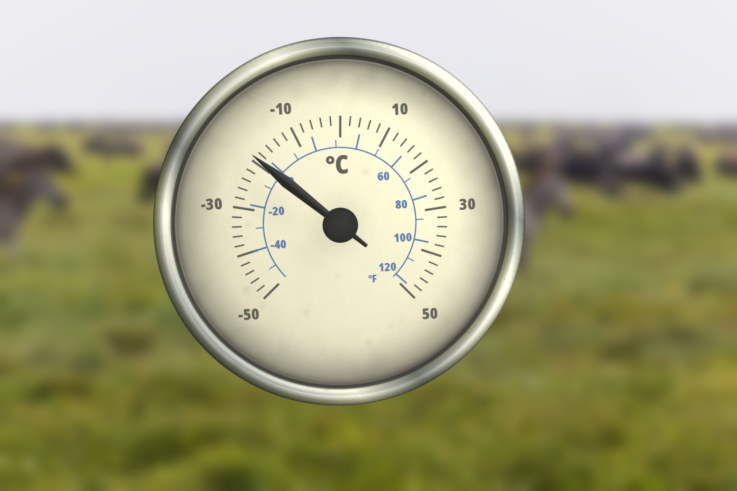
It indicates -19; °C
